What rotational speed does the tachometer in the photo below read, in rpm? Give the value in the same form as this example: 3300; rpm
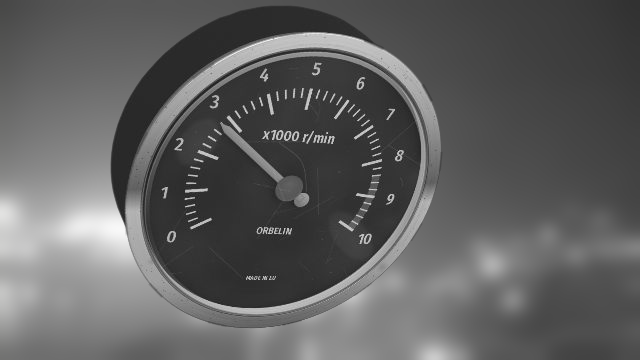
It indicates 2800; rpm
